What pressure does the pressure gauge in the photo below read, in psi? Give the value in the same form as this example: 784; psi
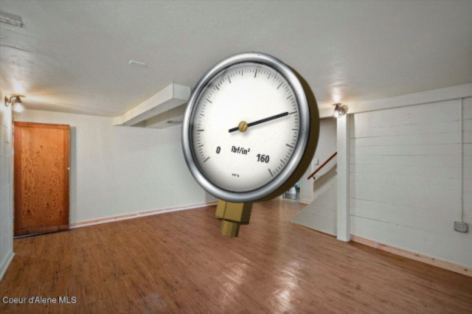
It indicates 120; psi
